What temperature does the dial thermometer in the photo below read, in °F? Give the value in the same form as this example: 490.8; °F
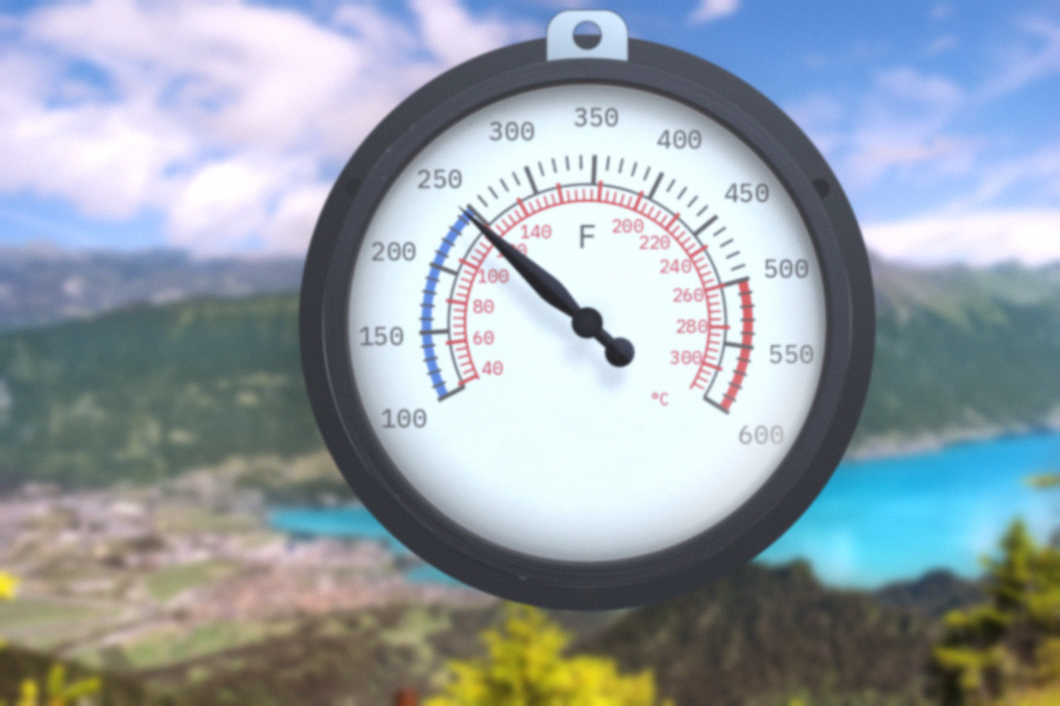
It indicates 245; °F
